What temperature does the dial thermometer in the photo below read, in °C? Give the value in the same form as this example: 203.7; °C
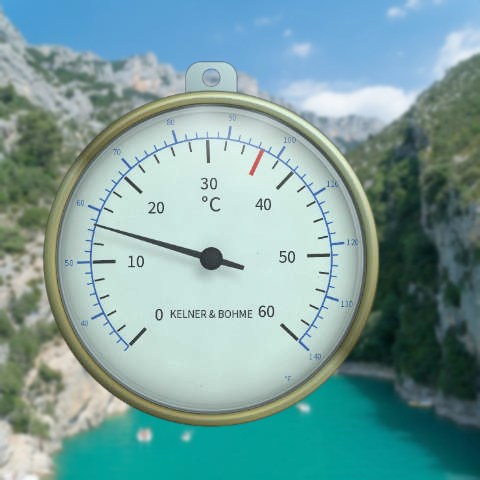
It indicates 14; °C
